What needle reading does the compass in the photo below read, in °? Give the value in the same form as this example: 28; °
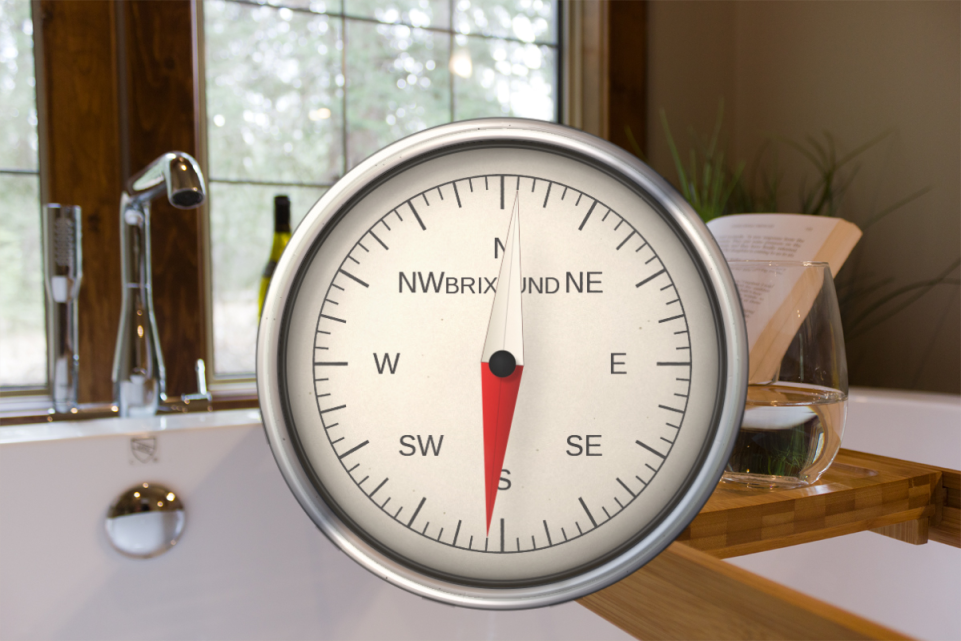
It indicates 185; °
